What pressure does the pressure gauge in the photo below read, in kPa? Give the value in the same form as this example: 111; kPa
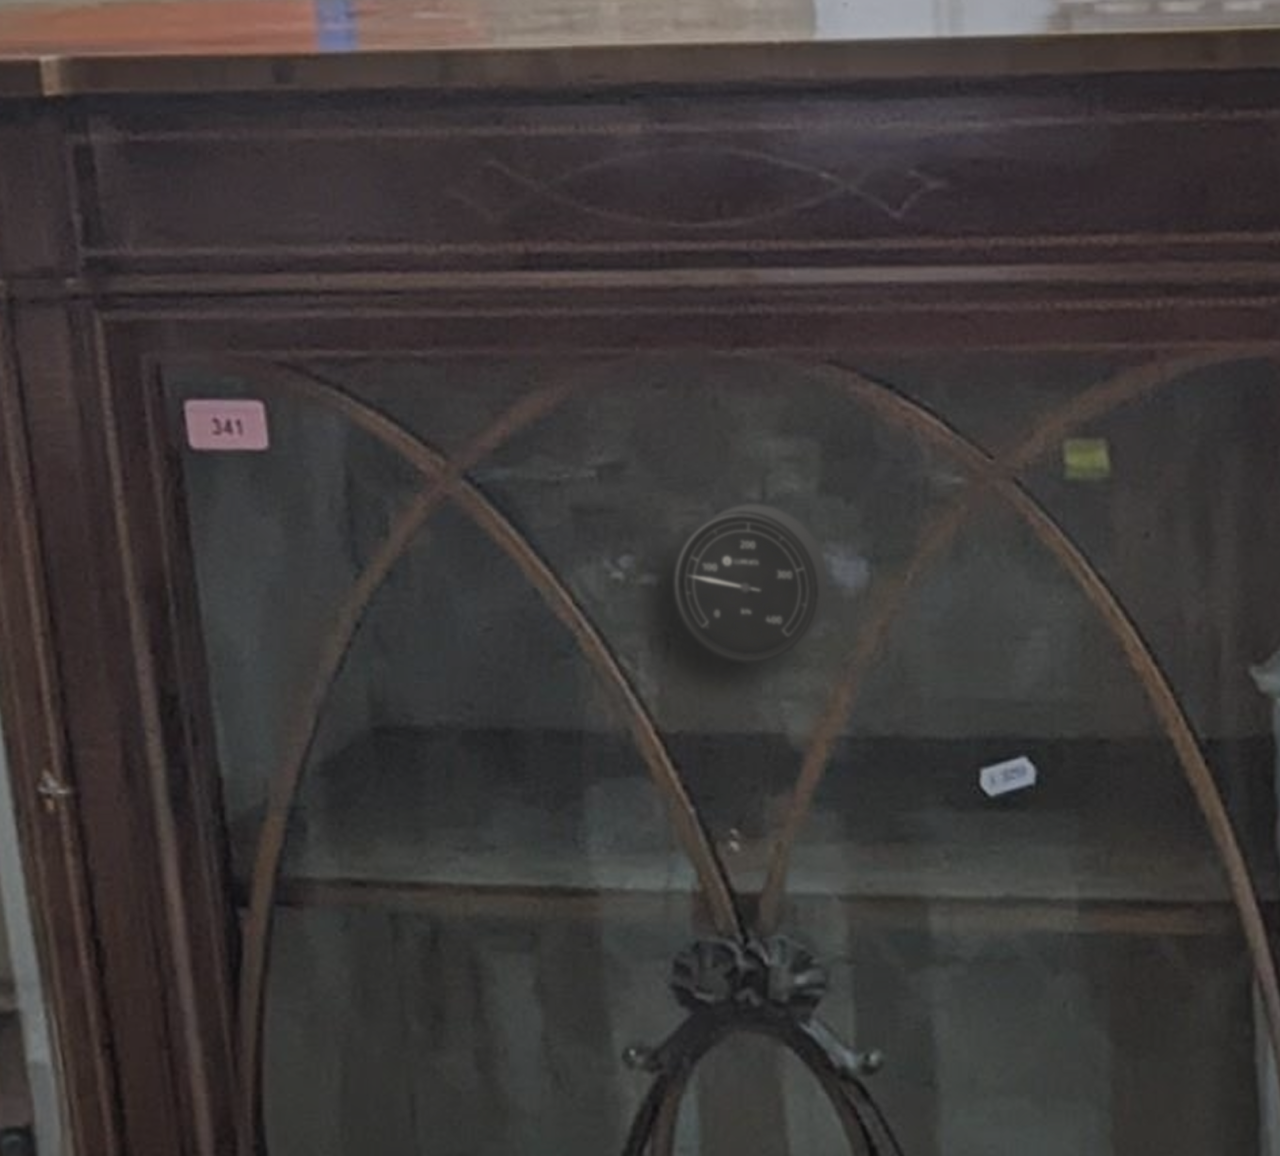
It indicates 75; kPa
